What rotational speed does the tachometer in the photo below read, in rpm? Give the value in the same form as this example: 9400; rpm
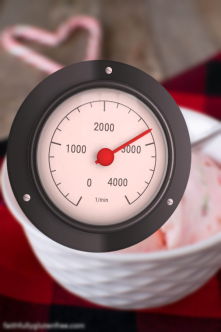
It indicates 2800; rpm
